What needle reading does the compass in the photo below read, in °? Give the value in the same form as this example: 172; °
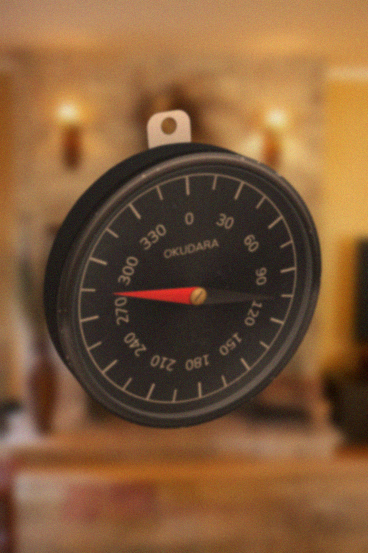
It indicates 285; °
